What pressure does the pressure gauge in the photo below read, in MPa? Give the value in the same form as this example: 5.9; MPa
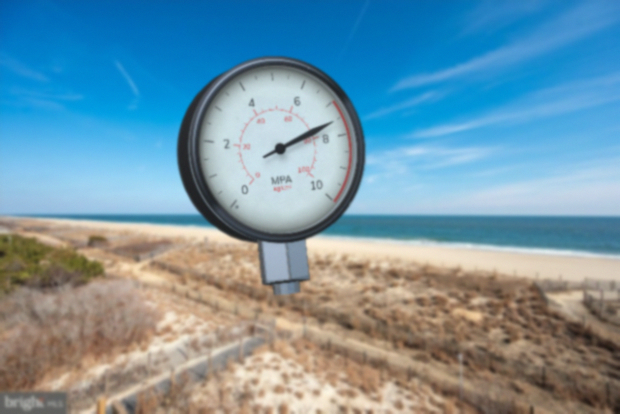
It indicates 7.5; MPa
